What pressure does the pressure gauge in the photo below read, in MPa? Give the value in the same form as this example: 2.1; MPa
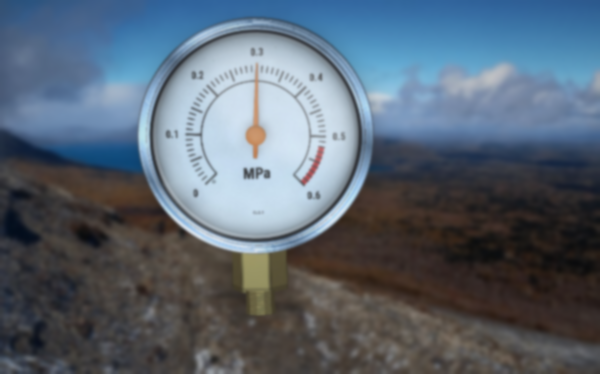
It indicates 0.3; MPa
